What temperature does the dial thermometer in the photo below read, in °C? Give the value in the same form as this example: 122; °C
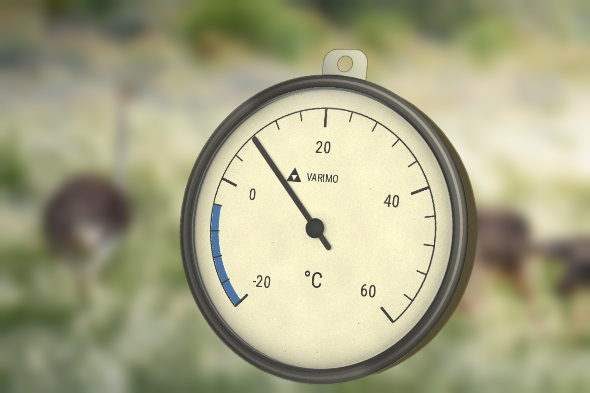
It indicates 8; °C
